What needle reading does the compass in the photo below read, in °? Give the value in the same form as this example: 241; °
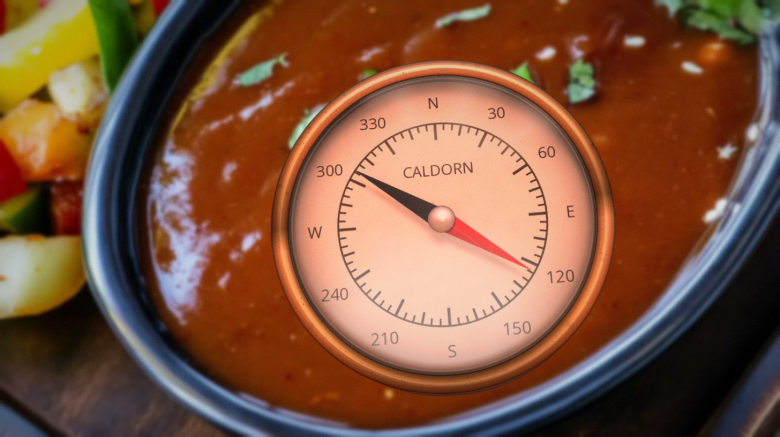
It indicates 125; °
